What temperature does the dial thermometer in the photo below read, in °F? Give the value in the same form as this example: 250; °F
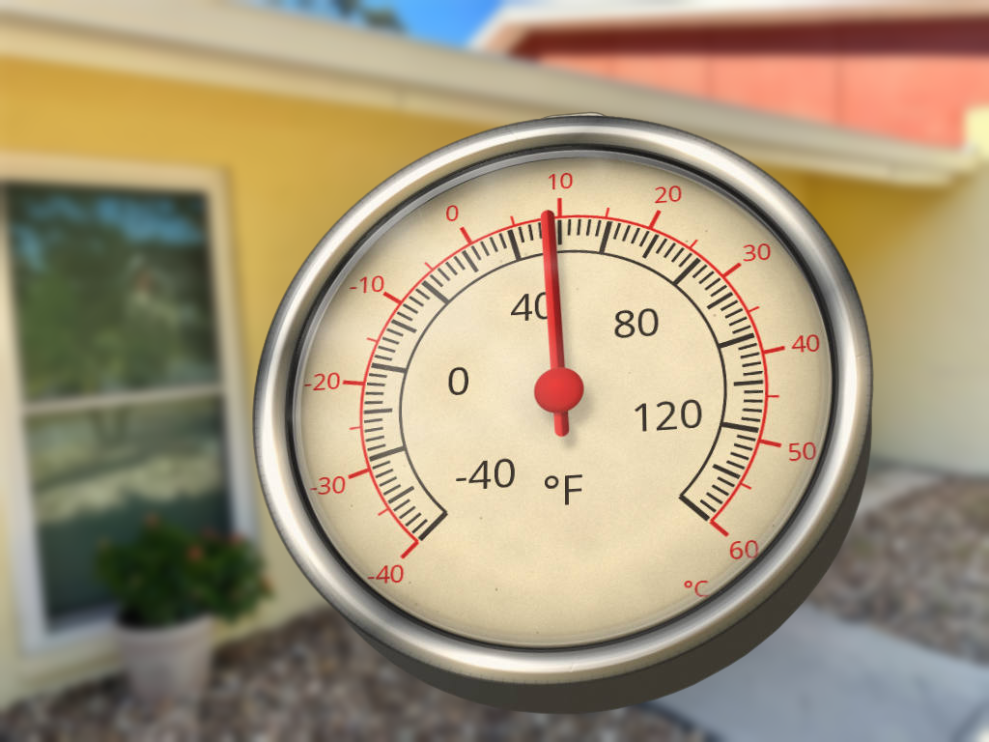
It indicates 48; °F
